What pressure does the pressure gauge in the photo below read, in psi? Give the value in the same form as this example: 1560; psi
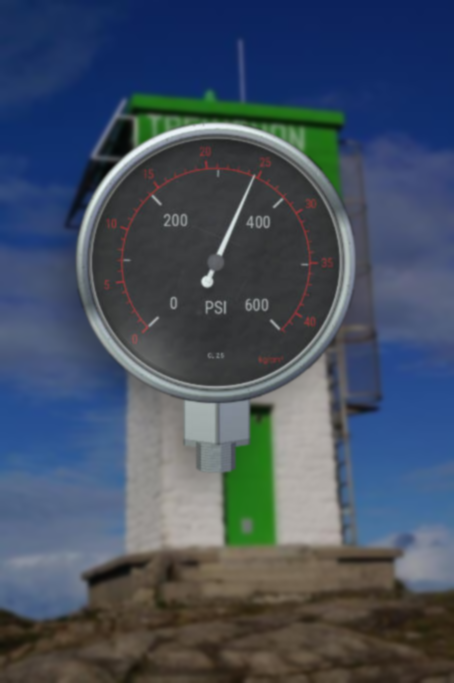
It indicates 350; psi
